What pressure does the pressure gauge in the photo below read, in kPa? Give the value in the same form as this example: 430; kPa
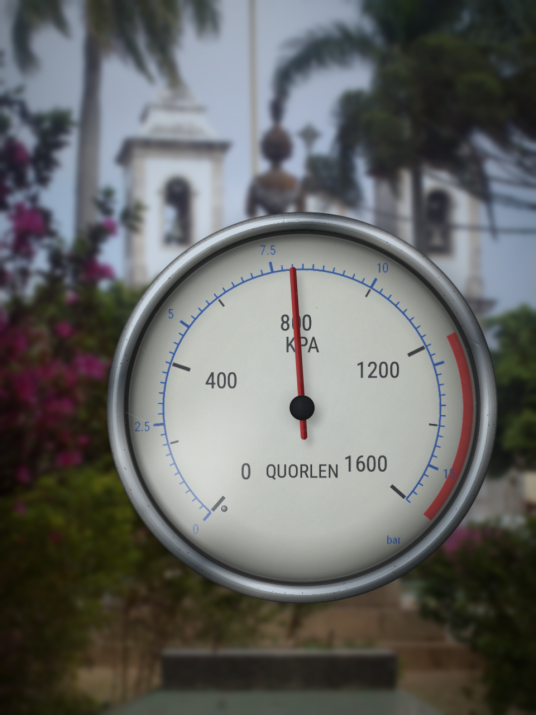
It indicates 800; kPa
